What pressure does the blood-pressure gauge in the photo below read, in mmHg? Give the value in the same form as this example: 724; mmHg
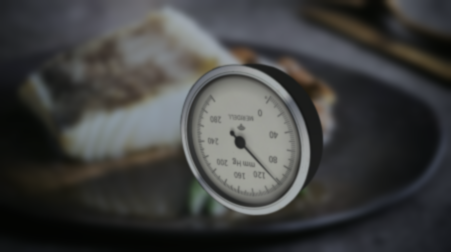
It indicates 100; mmHg
